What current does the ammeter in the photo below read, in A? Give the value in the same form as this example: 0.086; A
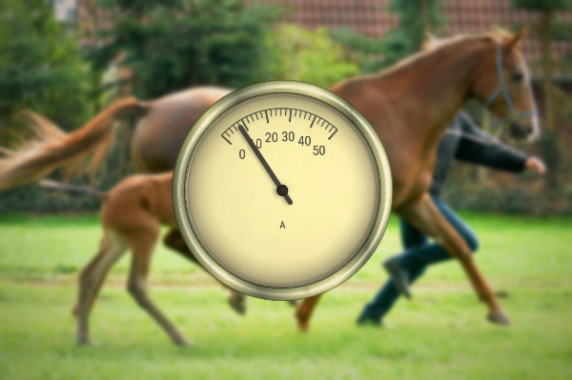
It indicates 8; A
